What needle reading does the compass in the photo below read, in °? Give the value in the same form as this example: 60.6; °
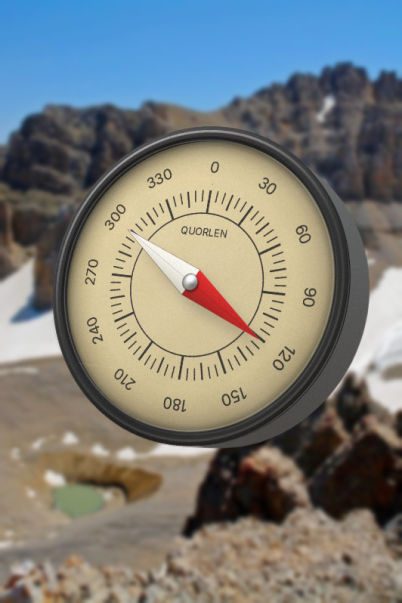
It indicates 120; °
